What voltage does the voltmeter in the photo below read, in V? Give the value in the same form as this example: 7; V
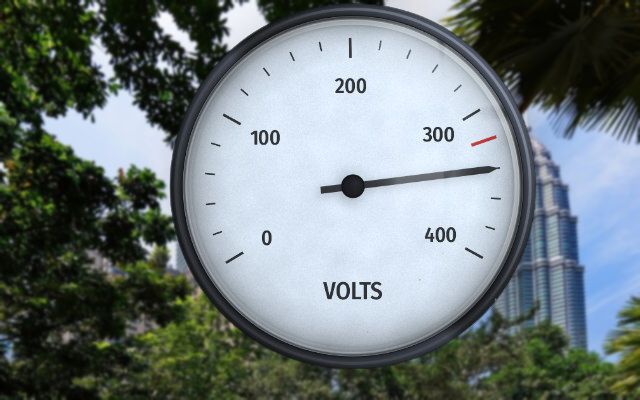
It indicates 340; V
